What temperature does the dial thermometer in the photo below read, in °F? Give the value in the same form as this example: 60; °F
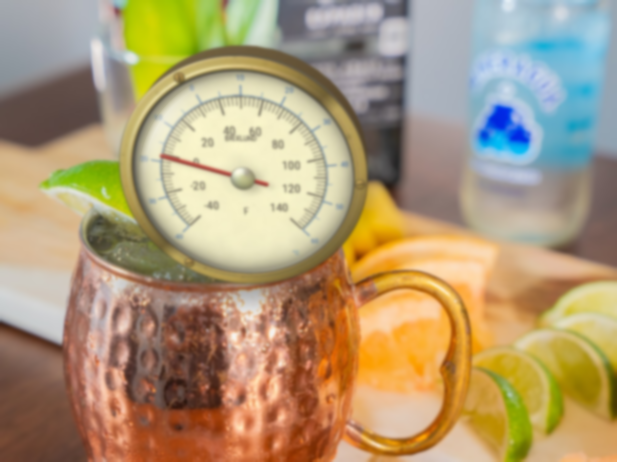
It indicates 0; °F
